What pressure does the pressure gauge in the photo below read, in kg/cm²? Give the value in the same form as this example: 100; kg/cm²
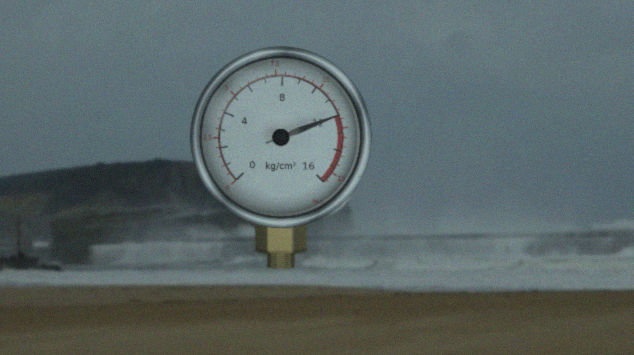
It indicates 12; kg/cm²
